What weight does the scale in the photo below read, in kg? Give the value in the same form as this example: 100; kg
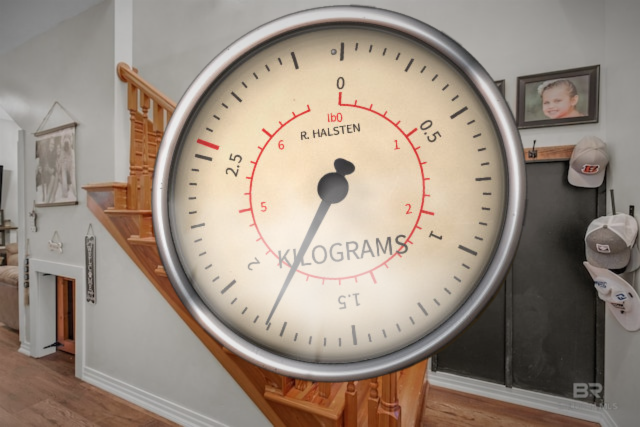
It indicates 1.8; kg
